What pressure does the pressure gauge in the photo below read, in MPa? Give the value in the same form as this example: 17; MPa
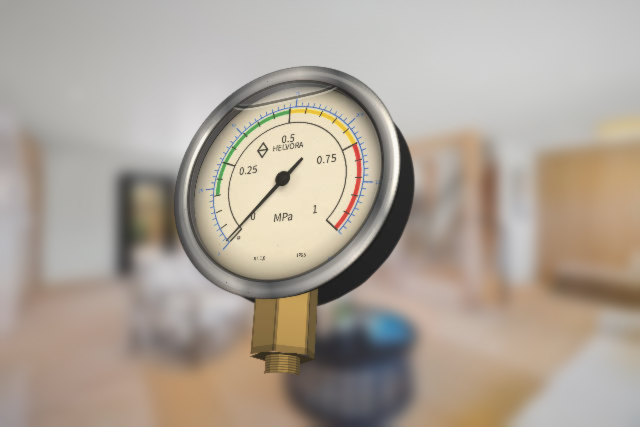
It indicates 0; MPa
